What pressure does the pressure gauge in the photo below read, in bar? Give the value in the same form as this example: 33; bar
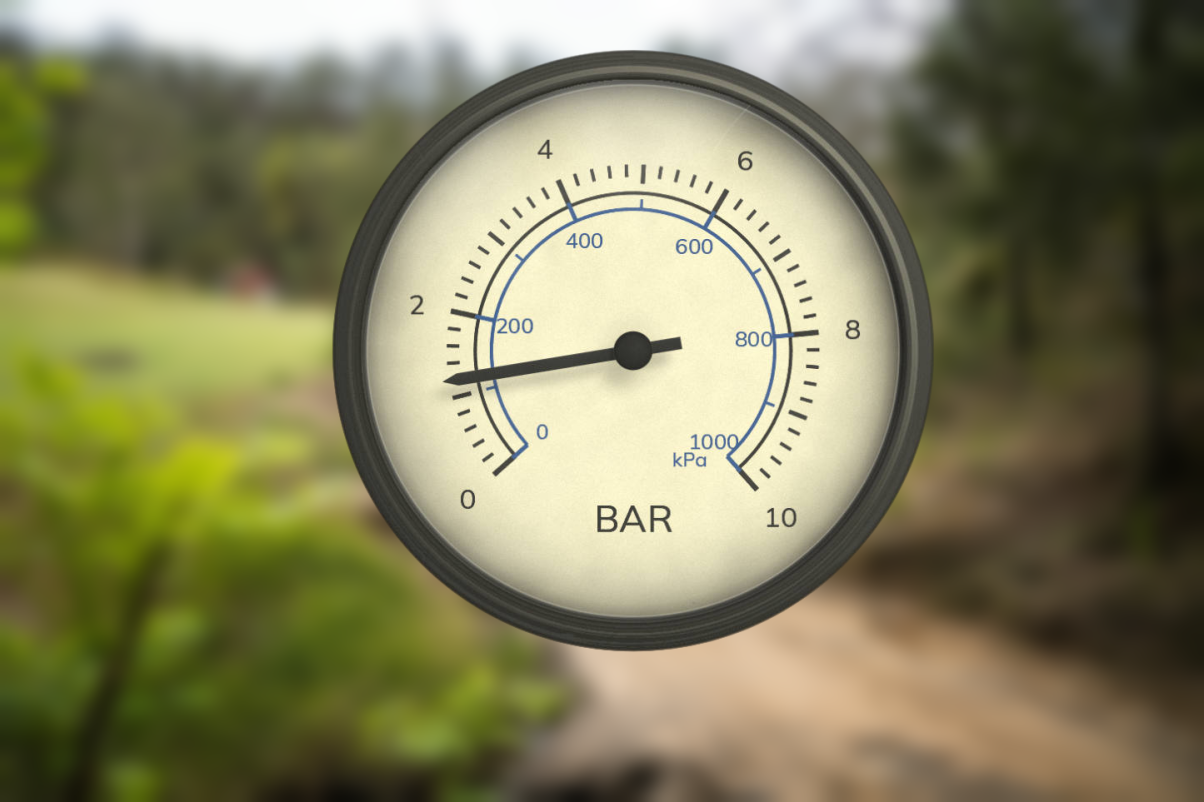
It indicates 1.2; bar
